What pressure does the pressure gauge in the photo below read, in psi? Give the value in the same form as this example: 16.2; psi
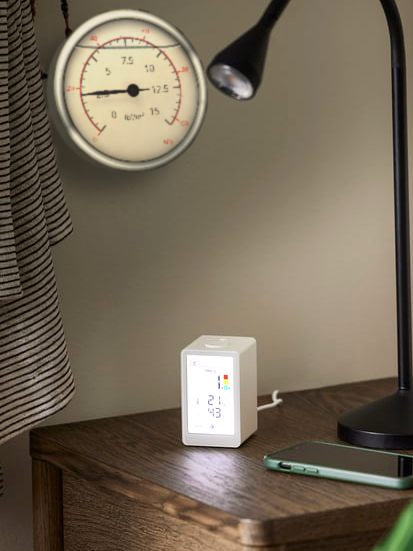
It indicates 2.5; psi
